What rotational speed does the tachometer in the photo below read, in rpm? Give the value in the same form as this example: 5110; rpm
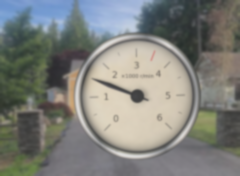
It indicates 1500; rpm
